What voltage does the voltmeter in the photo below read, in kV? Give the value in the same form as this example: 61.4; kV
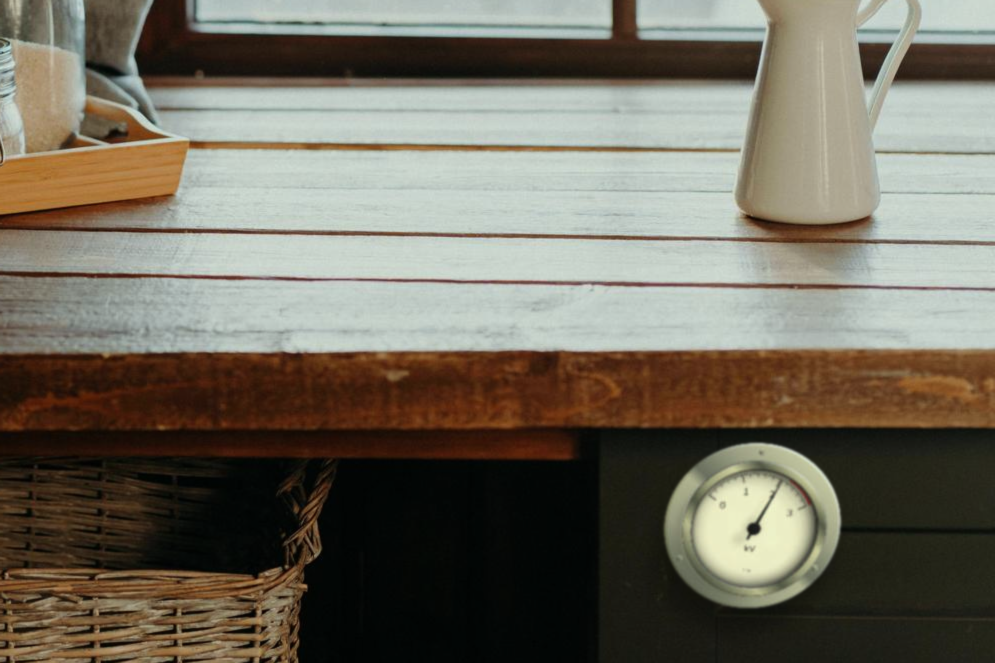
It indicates 2; kV
